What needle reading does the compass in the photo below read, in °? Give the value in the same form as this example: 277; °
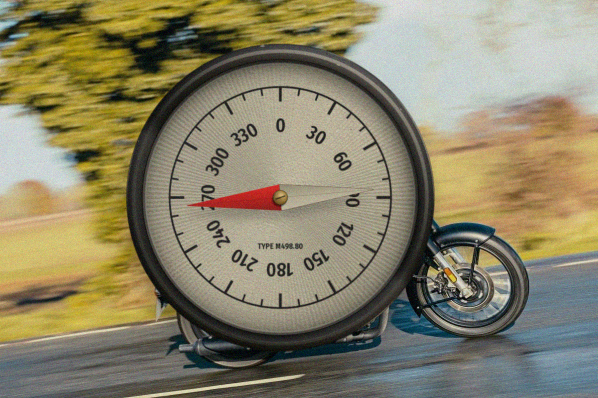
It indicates 265; °
